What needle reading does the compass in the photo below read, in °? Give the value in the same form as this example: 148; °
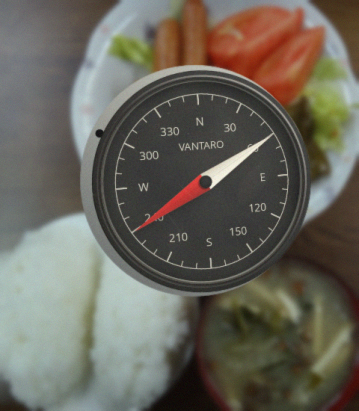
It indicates 240; °
